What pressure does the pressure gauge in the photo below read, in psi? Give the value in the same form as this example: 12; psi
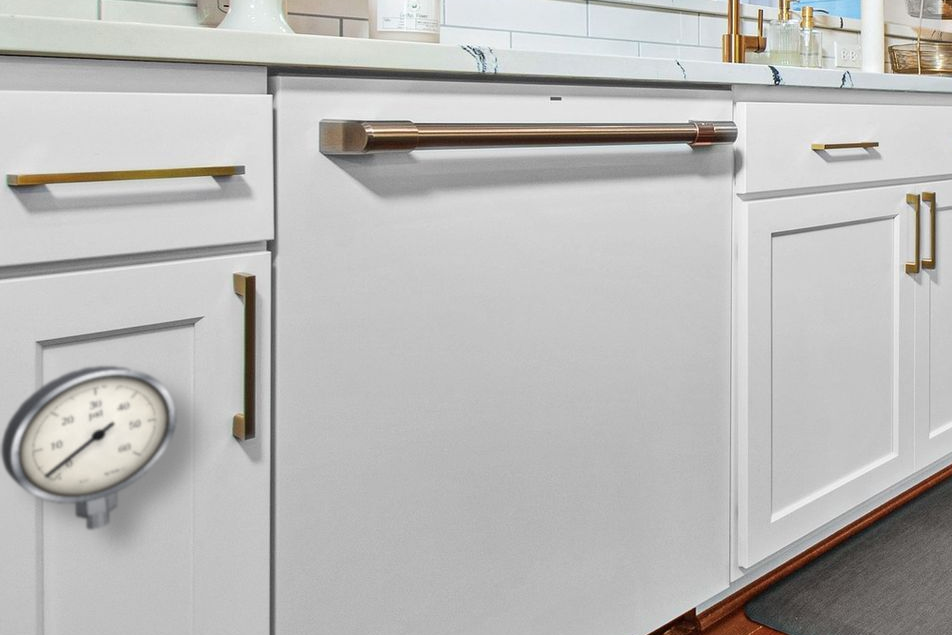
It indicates 2.5; psi
